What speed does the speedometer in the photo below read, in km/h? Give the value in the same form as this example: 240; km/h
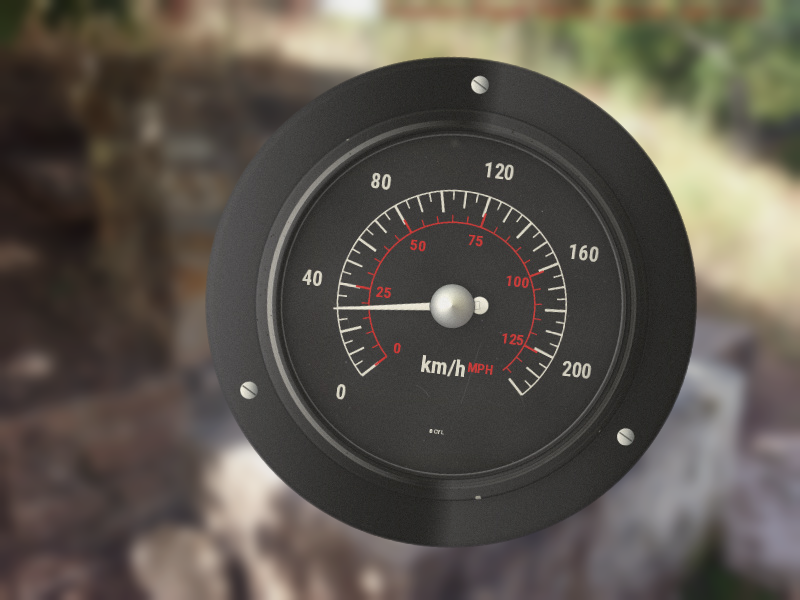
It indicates 30; km/h
